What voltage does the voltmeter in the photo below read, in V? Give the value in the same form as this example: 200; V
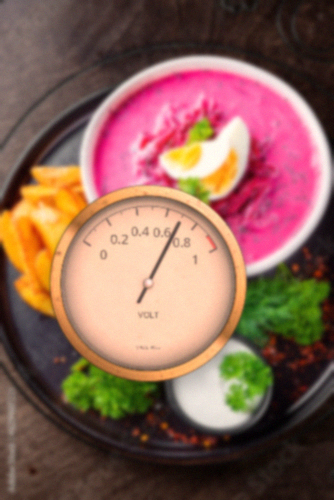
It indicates 0.7; V
